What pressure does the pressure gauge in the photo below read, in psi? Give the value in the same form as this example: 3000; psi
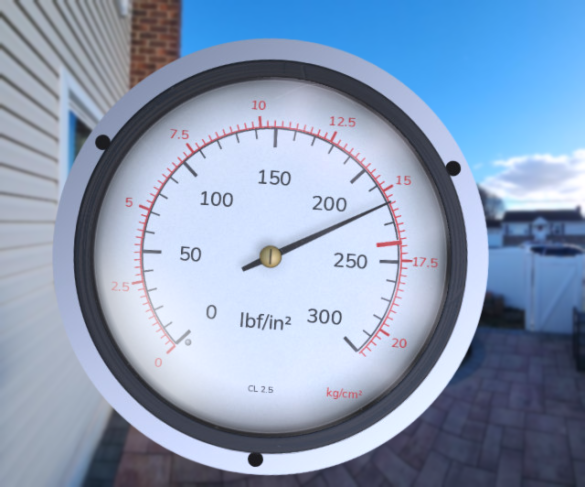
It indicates 220; psi
